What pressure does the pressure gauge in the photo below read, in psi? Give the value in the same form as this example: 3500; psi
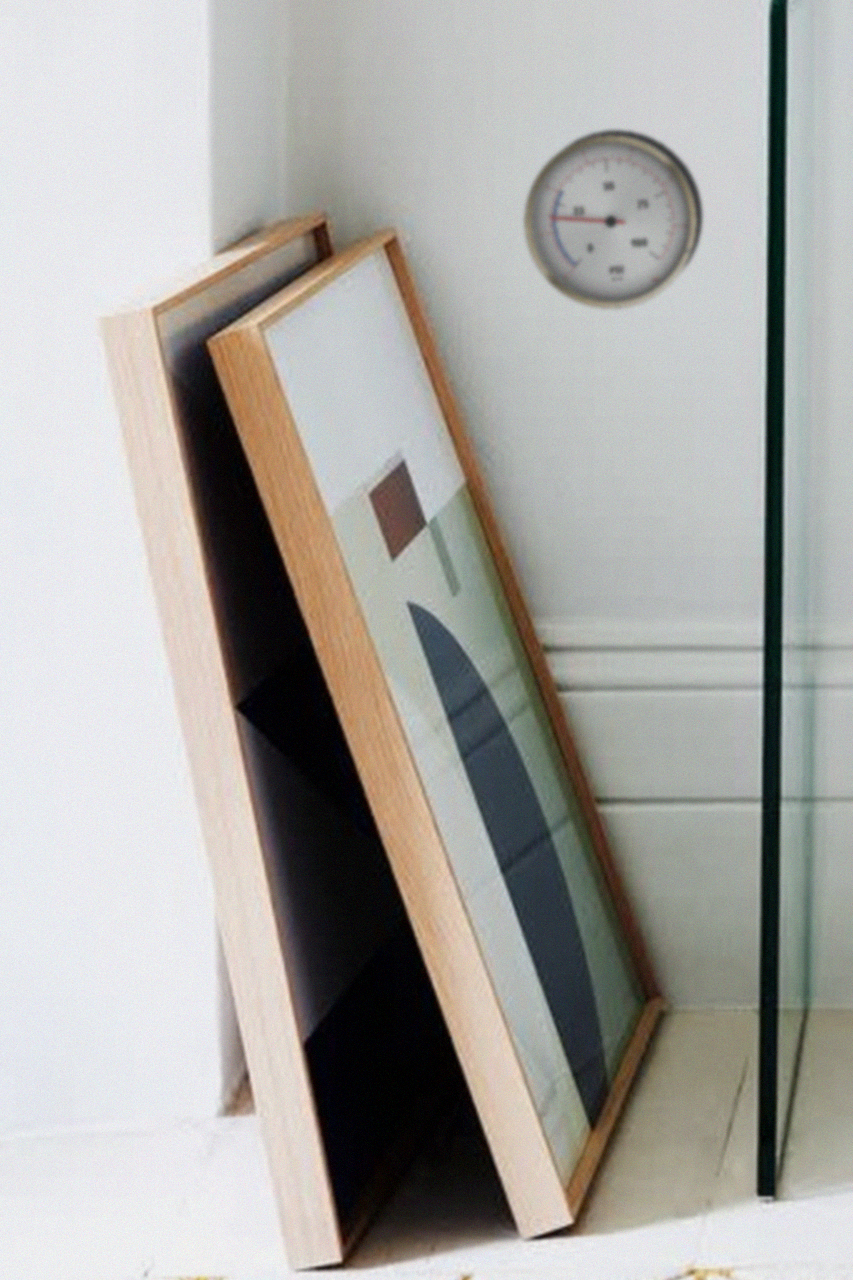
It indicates 20; psi
